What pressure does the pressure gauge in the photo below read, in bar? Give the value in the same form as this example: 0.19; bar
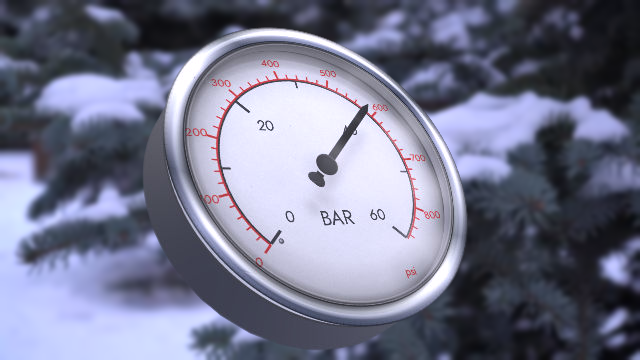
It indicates 40; bar
